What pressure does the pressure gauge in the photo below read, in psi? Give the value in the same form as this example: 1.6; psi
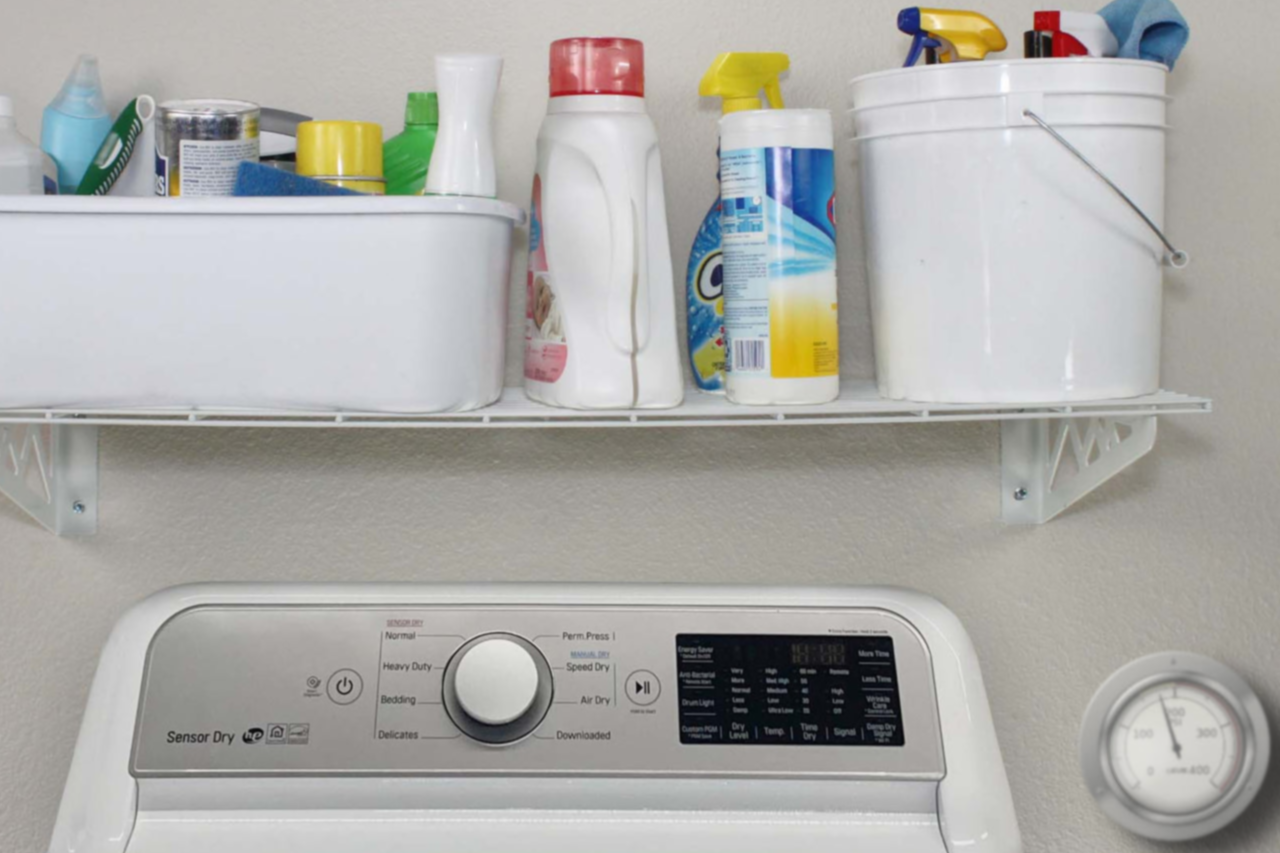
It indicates 175; psi
